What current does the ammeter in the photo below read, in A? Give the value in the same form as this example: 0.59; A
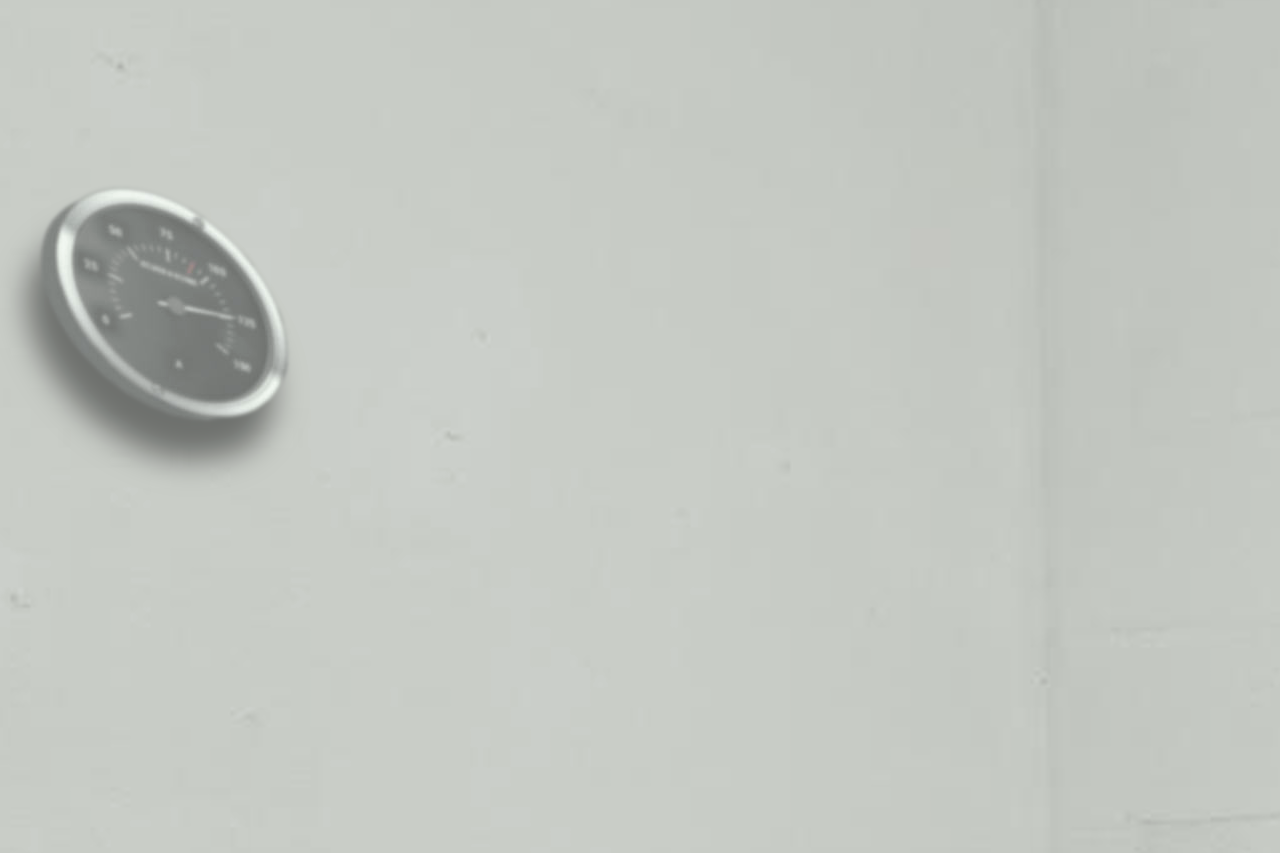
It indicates 125; A
